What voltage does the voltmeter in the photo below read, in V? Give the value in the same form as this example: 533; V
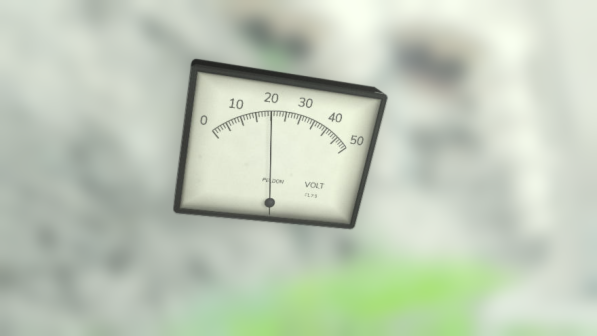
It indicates 20; V
